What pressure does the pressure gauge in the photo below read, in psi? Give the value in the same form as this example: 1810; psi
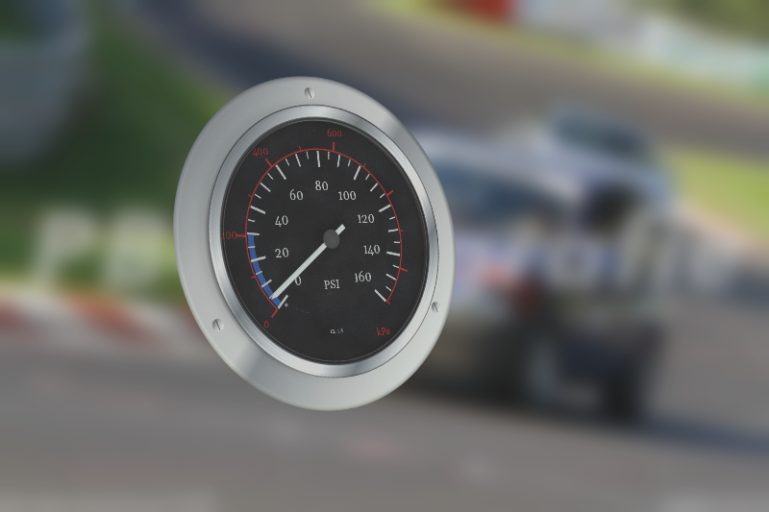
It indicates 5; psi
